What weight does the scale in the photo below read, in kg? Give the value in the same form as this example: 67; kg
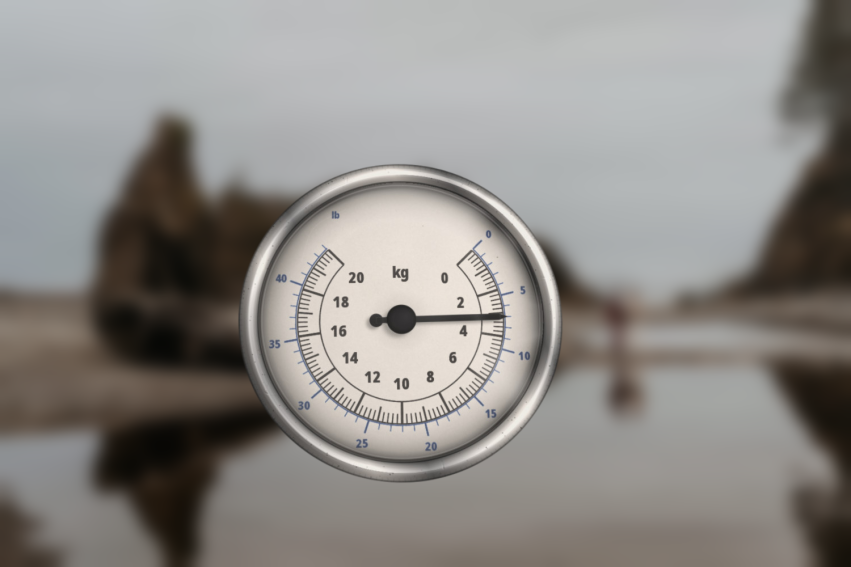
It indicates 3.2; kg
